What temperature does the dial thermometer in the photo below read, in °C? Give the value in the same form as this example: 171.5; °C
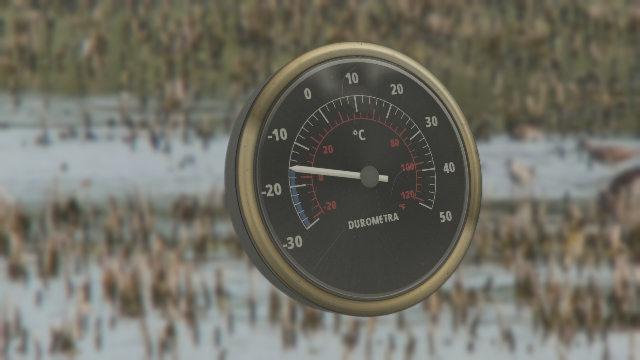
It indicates -16; °C
